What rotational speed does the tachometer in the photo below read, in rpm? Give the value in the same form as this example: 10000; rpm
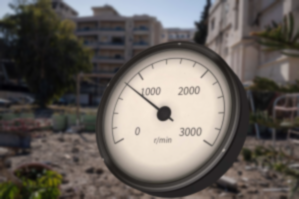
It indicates 800; rpm
